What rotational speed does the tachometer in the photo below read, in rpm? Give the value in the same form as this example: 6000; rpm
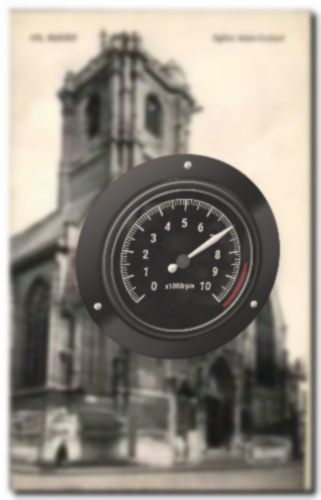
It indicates 7000; rpm
